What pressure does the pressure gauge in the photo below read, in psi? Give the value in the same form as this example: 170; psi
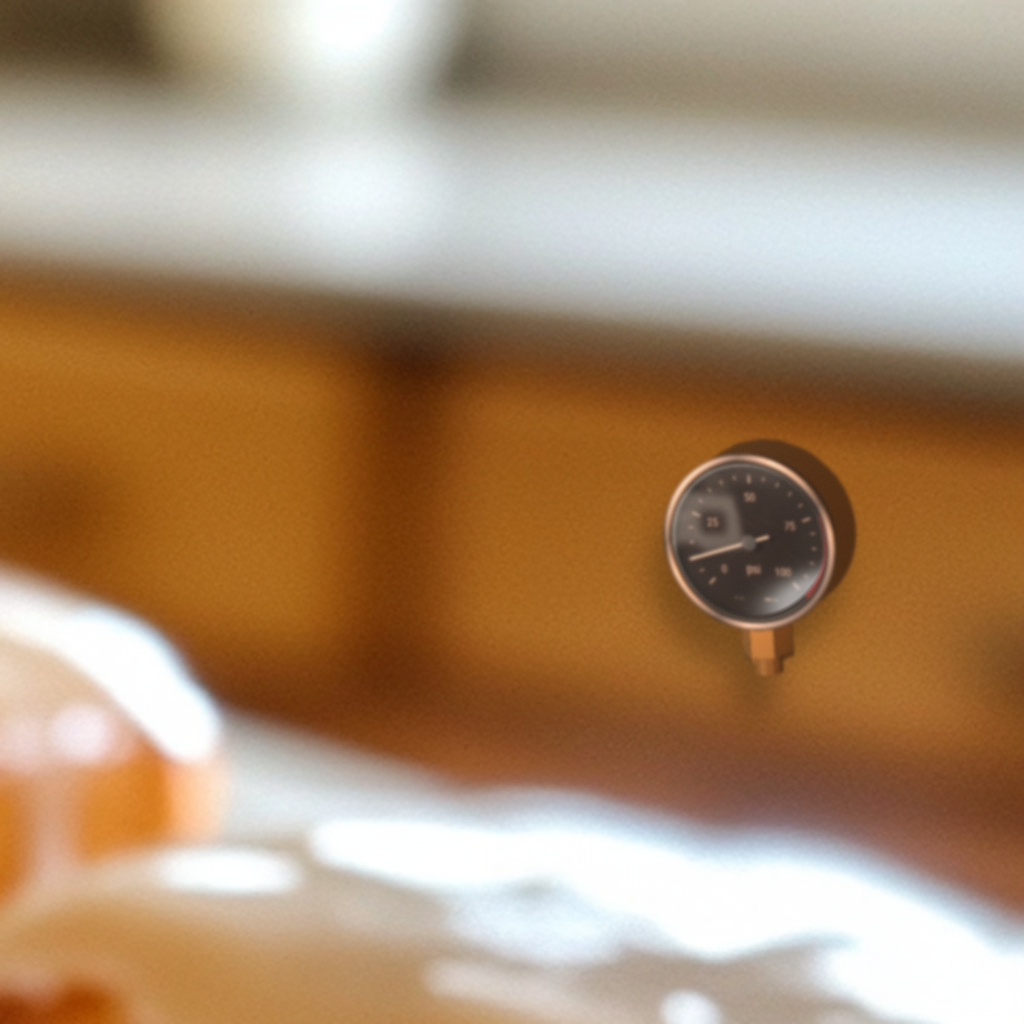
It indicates 10; psi
